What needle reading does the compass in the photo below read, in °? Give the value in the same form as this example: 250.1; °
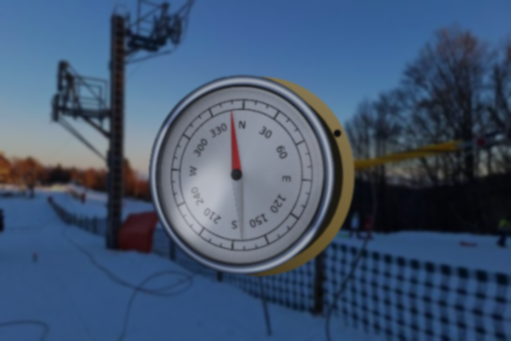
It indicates 350; °
